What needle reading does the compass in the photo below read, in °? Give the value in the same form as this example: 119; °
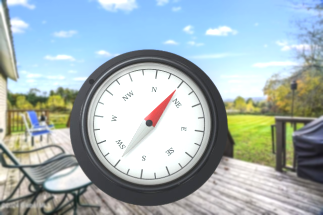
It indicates 30; °
